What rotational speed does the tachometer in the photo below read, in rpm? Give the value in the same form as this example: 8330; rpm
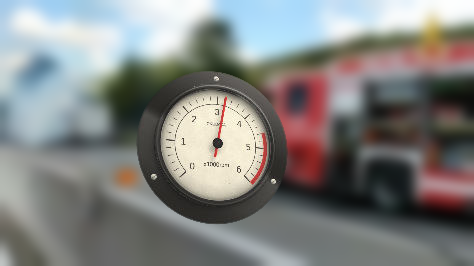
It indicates 3200; rpm
